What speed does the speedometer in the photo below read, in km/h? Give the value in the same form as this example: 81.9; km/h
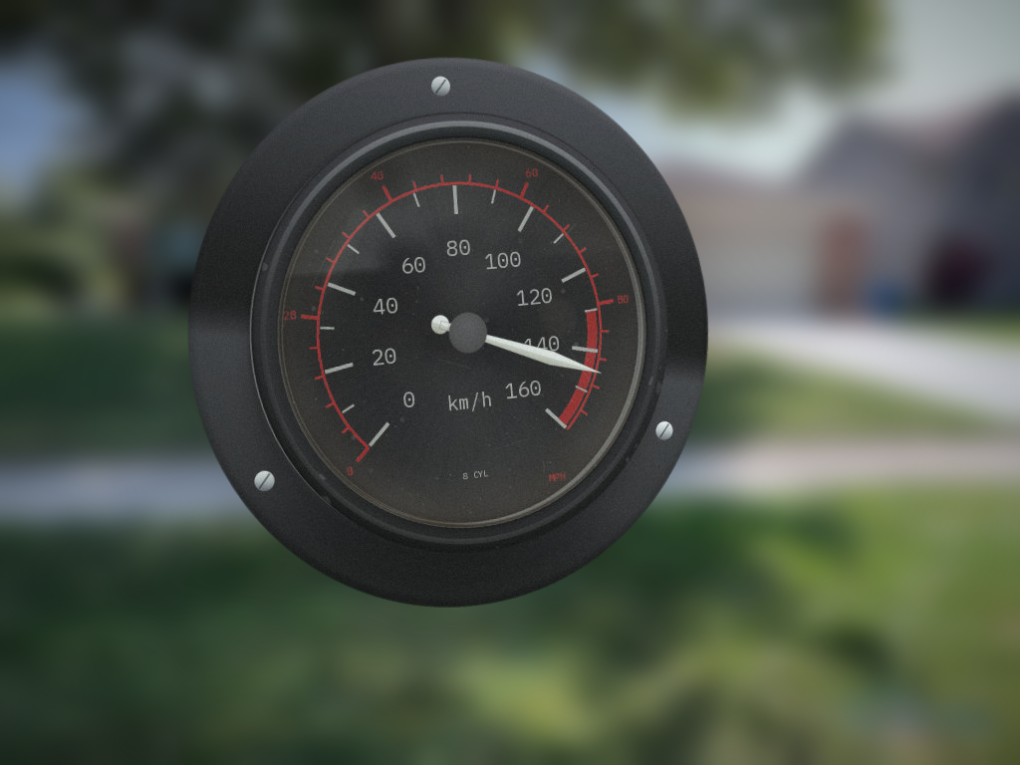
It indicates 145; km/h
